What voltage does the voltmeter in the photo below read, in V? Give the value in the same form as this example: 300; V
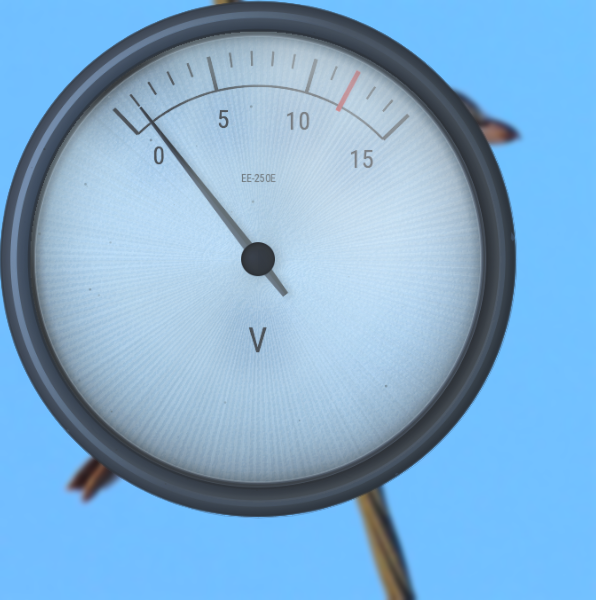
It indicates 1; V
